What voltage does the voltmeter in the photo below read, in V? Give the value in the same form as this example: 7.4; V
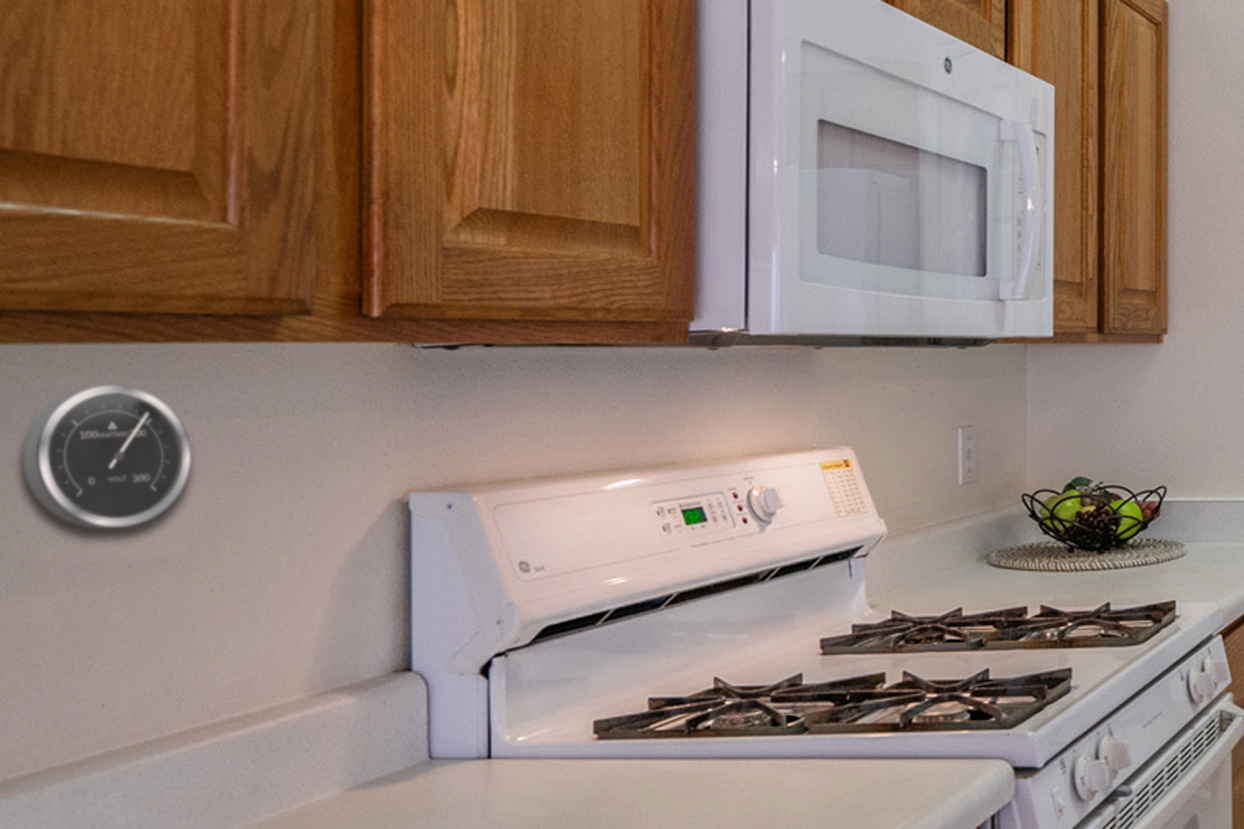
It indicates 190; V
